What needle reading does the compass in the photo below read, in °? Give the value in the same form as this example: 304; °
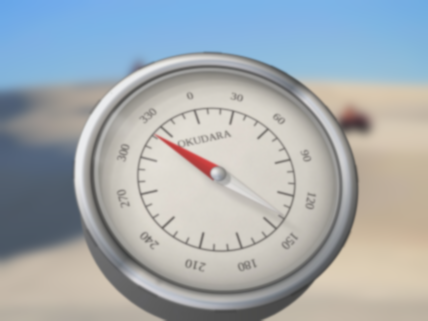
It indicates 320; °
